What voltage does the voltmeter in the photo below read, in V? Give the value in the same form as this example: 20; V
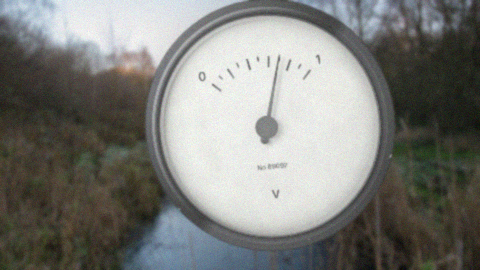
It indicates 0.7; V
